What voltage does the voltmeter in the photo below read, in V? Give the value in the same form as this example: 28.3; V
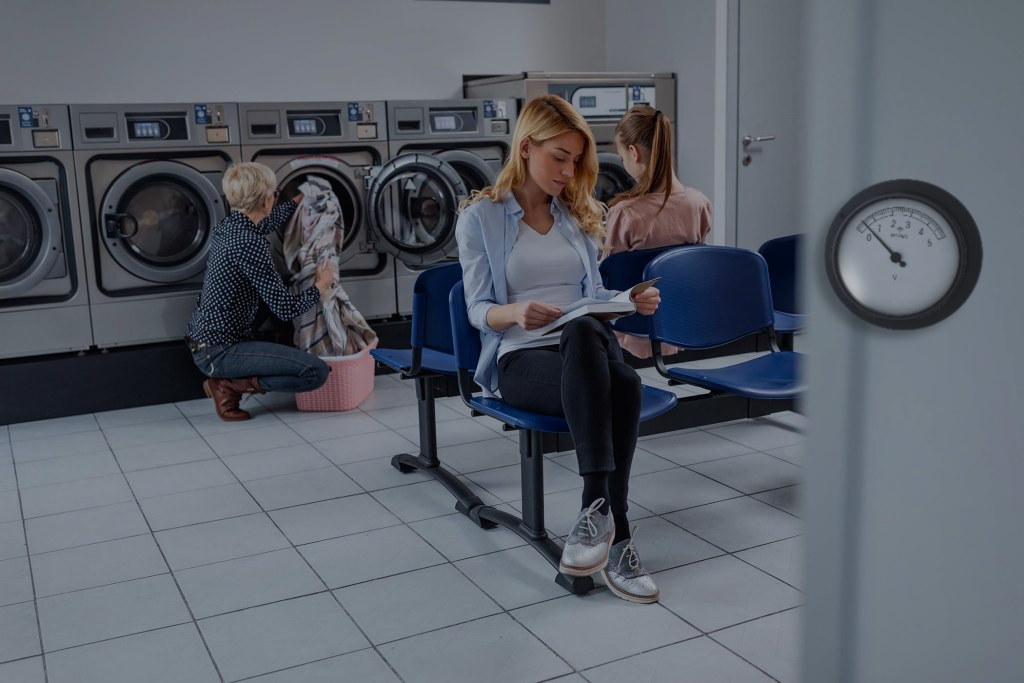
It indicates 0.5; V
